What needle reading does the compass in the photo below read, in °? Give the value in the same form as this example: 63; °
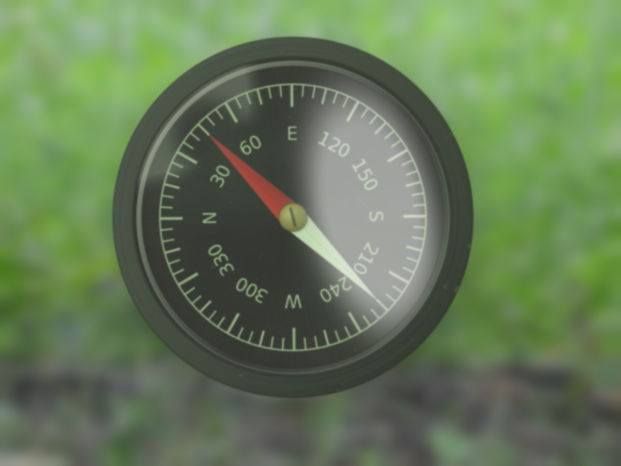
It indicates 45; °
